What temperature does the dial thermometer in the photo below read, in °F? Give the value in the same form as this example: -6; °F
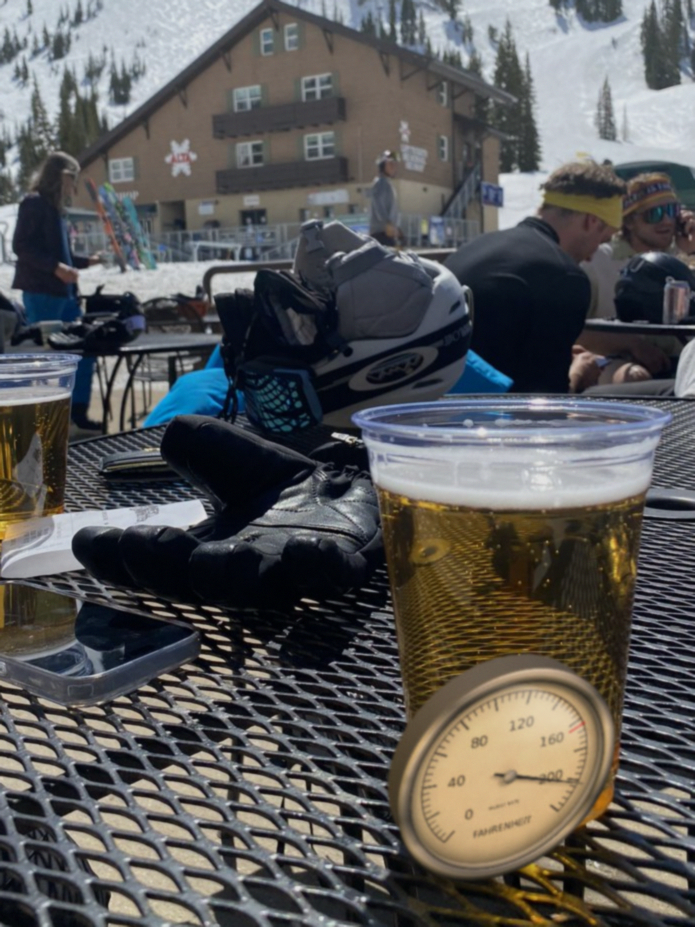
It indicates 200; °F
